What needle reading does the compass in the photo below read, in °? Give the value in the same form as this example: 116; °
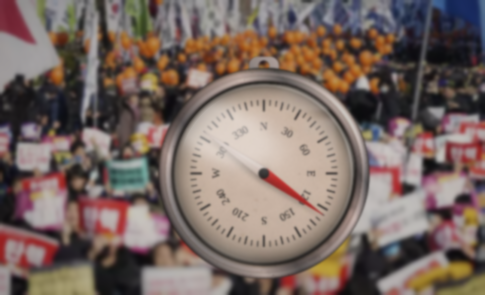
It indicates 125; °
